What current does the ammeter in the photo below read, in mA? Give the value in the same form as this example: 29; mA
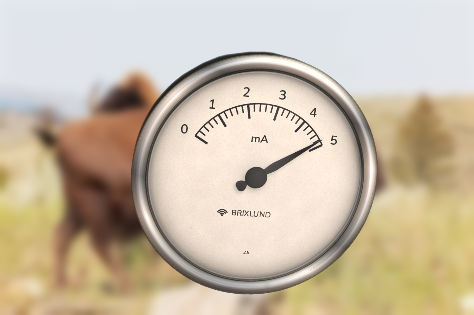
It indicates 4.8; mA
